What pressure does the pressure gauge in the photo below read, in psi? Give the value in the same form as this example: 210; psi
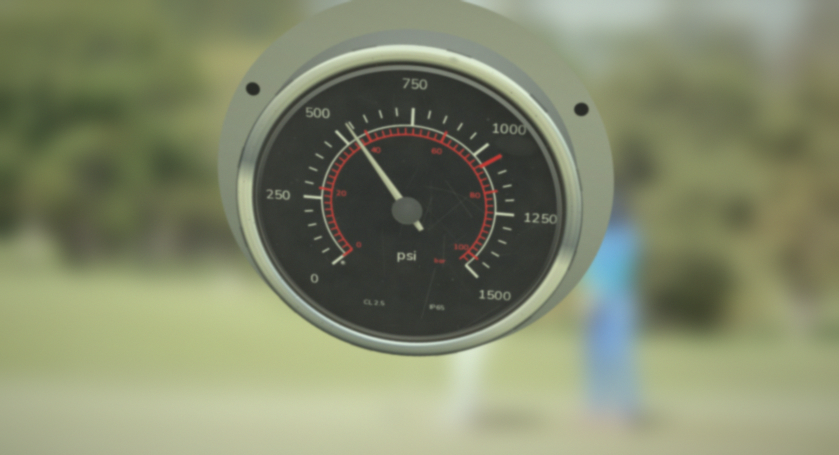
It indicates 550; psi
